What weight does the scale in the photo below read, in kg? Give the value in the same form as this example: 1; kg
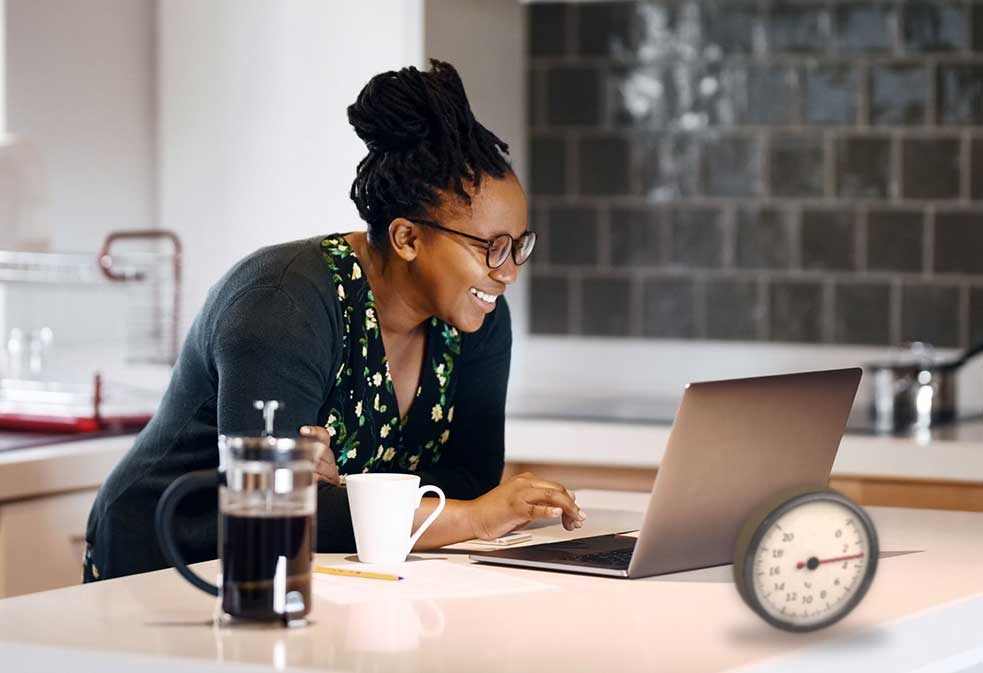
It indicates 3; kg
